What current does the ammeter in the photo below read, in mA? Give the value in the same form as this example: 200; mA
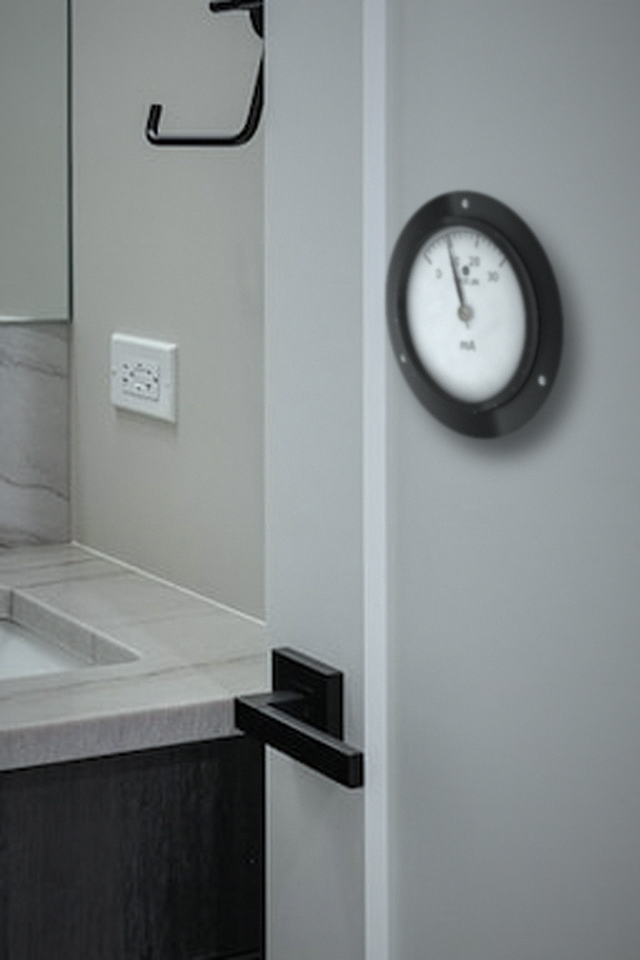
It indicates 10; mA
